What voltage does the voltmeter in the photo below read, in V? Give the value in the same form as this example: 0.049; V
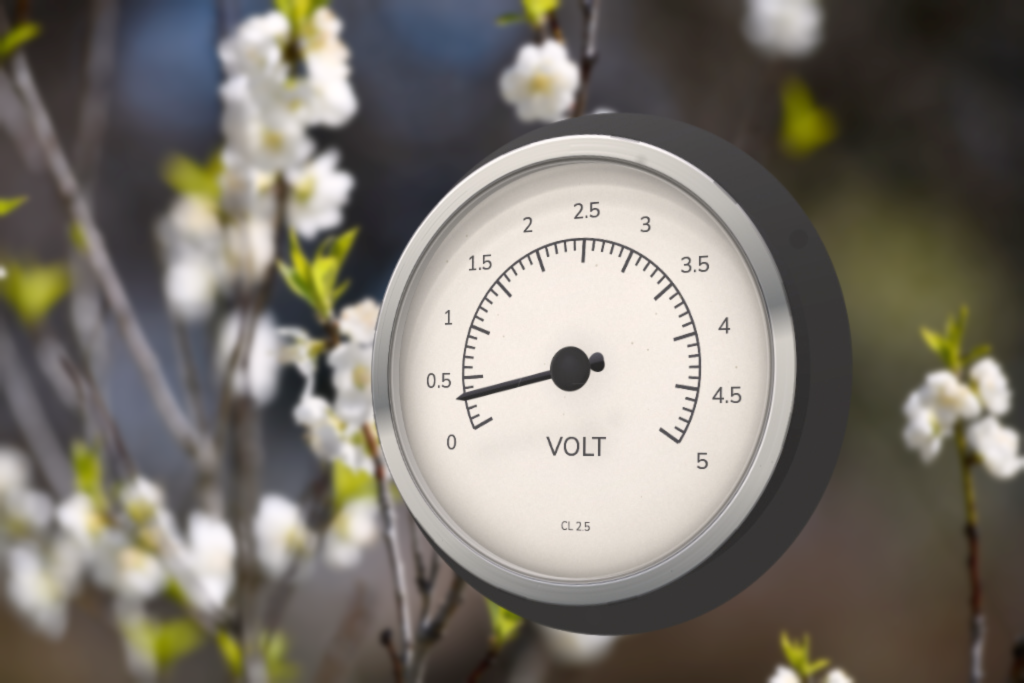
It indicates 0.3; V
